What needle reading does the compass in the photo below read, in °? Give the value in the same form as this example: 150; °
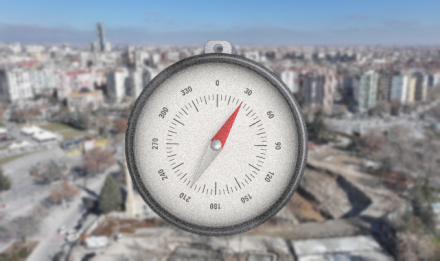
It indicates 30; °
